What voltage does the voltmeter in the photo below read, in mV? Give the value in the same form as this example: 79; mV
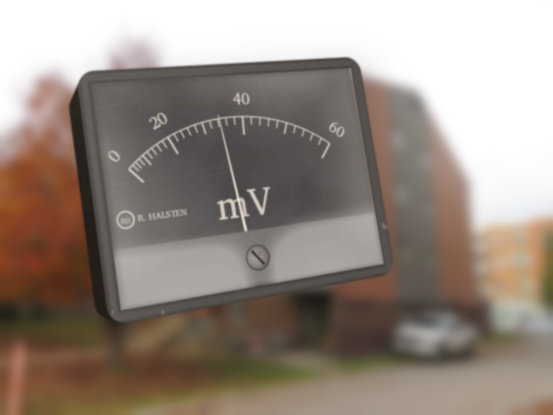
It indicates 34; mV
